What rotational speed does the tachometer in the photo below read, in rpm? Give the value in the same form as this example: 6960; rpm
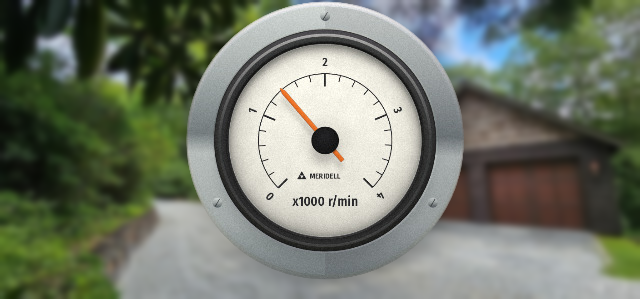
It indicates 1400; rpm
